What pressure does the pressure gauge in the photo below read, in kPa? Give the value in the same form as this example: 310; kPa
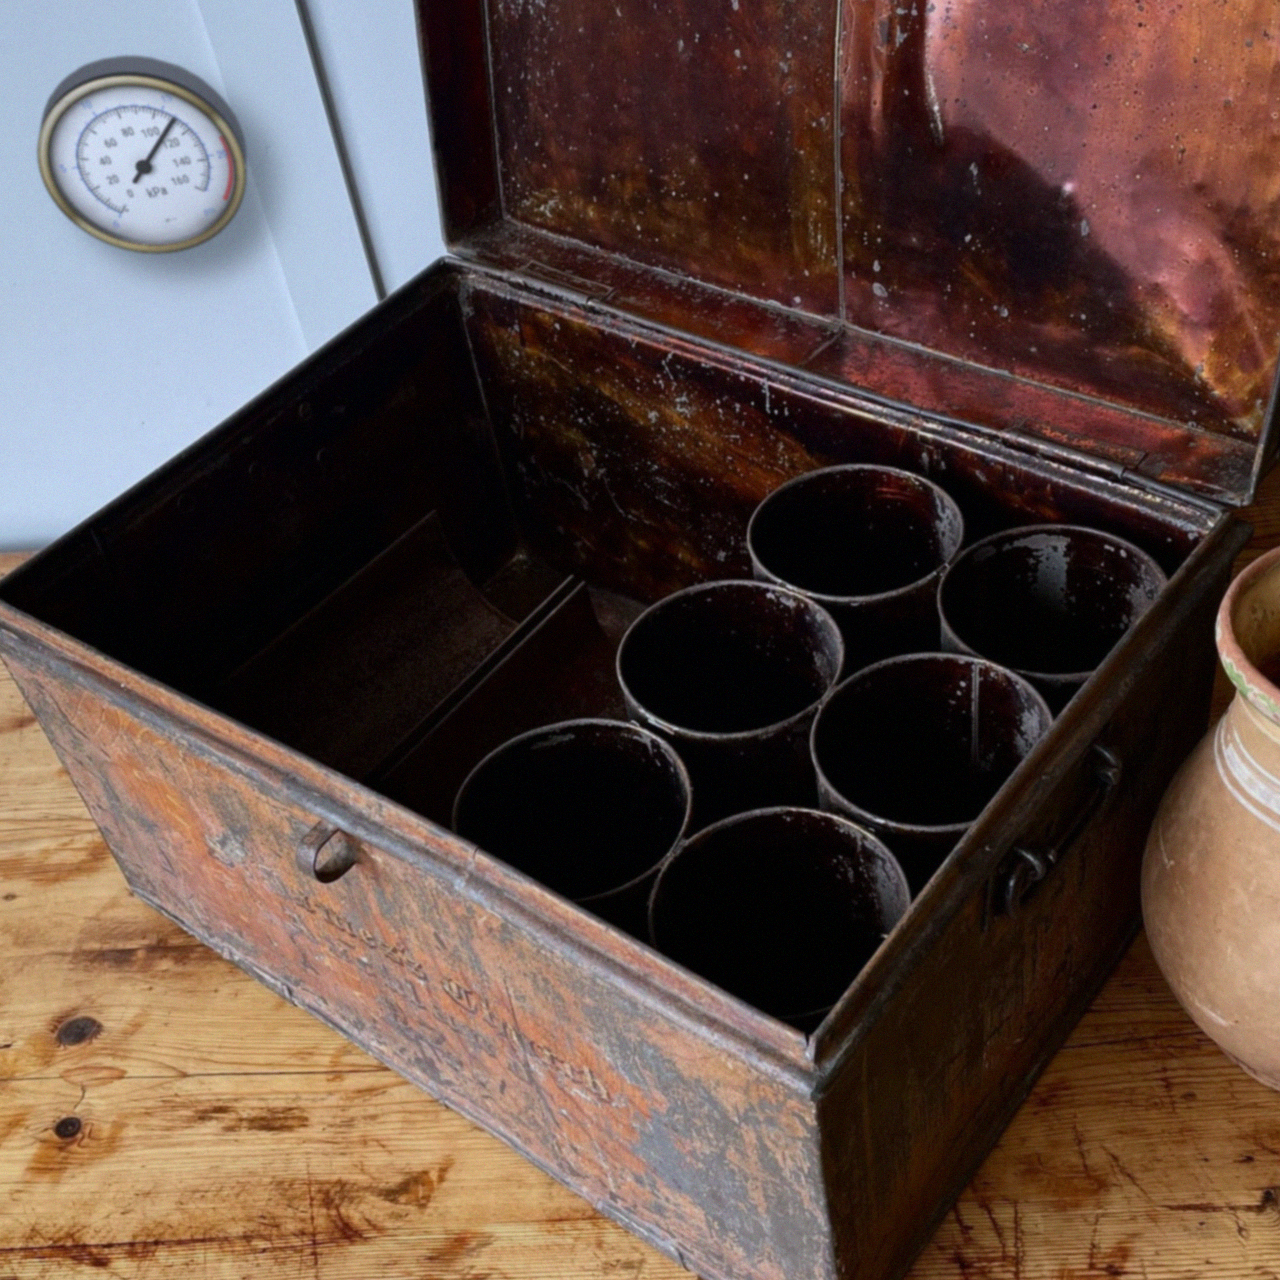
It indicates 110; kPa
